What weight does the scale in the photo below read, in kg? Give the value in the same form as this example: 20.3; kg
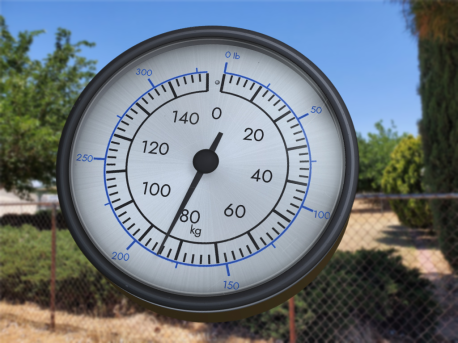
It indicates 84; kg
